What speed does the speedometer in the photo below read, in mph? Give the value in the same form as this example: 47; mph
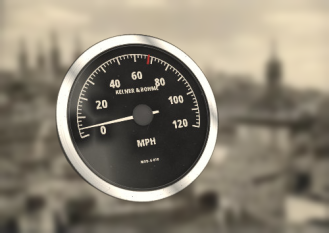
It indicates 4; mph
